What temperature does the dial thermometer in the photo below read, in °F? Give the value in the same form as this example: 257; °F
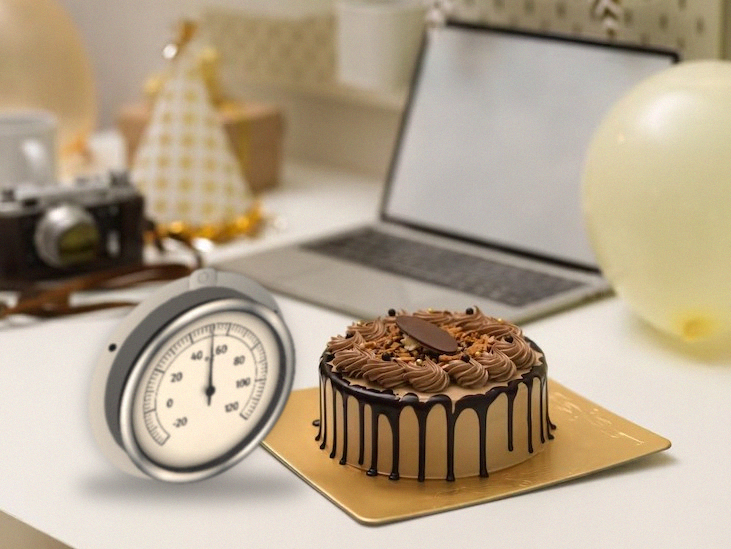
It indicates 50; °F
